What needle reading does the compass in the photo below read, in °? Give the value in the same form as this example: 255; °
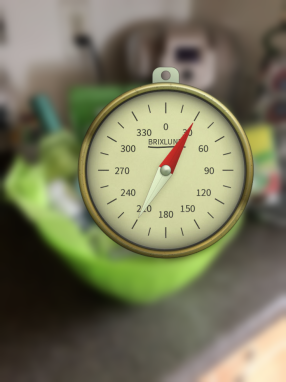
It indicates 30; °
